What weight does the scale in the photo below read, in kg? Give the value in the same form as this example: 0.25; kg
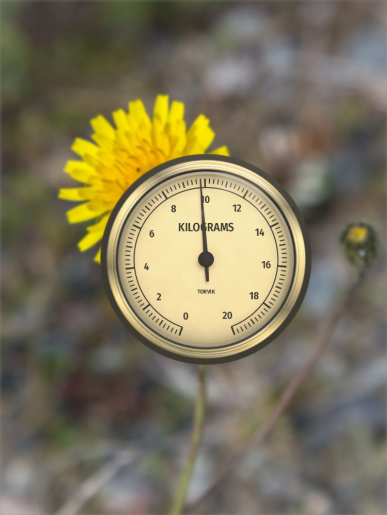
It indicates 9.8; kg
